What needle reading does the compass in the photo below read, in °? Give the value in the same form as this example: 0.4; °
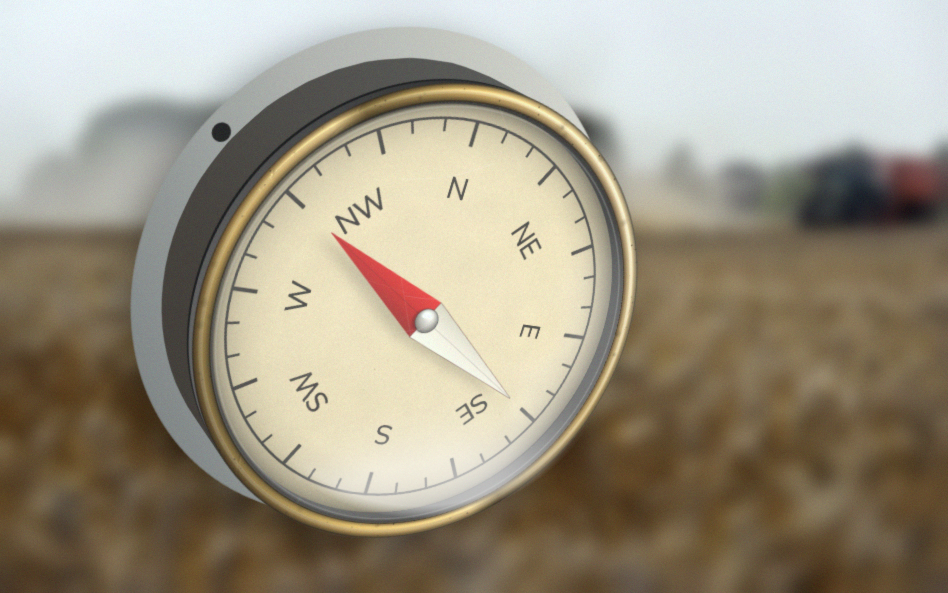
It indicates 300; °
